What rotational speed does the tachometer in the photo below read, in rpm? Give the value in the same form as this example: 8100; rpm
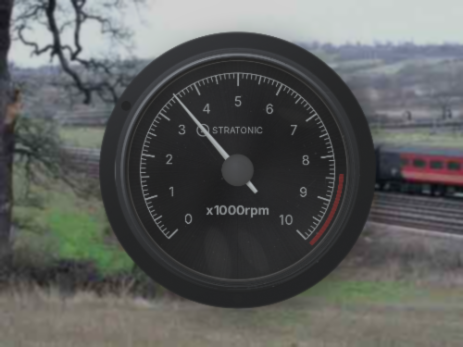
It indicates 3500; rpm
